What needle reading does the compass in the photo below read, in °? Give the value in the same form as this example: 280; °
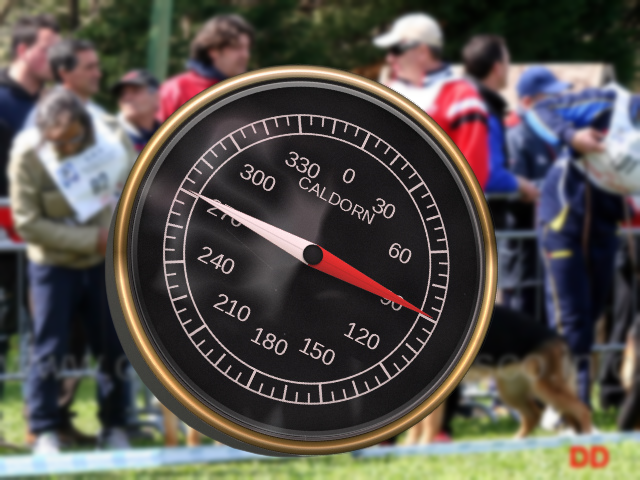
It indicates 90; °
